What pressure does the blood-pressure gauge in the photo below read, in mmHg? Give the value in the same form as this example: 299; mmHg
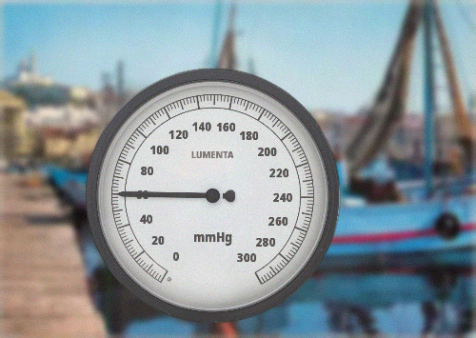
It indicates 60; mmHg
